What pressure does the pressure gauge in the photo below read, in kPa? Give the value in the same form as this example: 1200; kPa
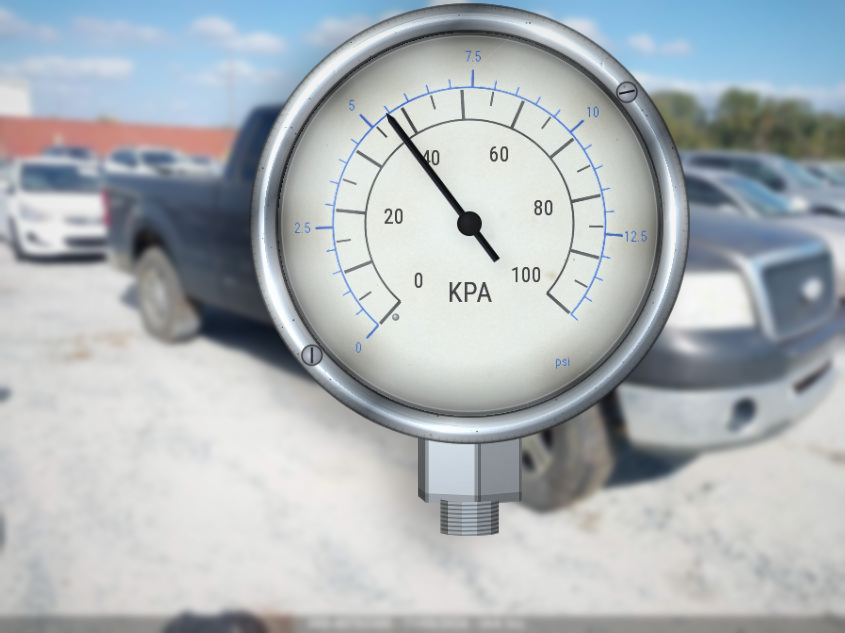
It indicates 37.5; kPa
